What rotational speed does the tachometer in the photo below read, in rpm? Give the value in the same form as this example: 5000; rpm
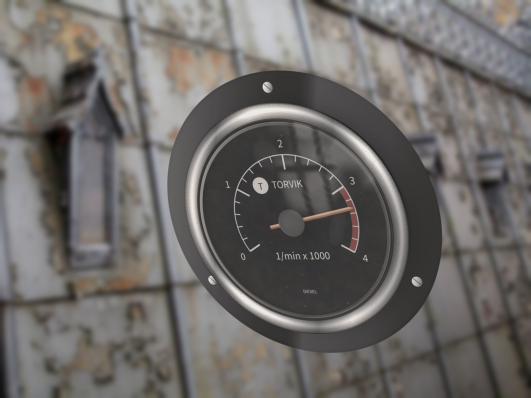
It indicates 3300; rpm
